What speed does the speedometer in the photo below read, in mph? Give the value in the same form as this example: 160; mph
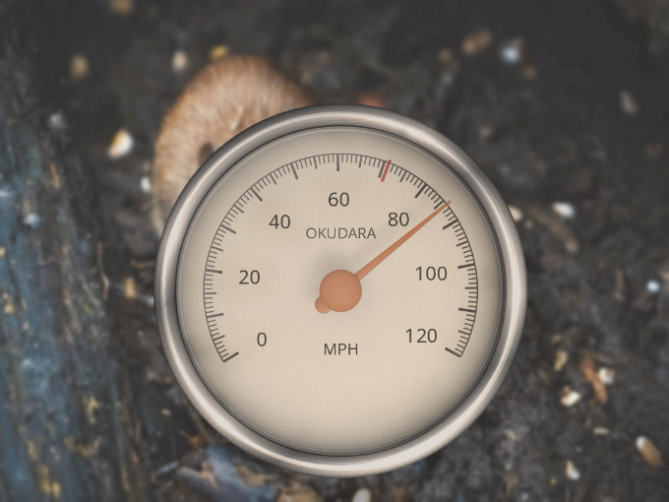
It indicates 86; mph
